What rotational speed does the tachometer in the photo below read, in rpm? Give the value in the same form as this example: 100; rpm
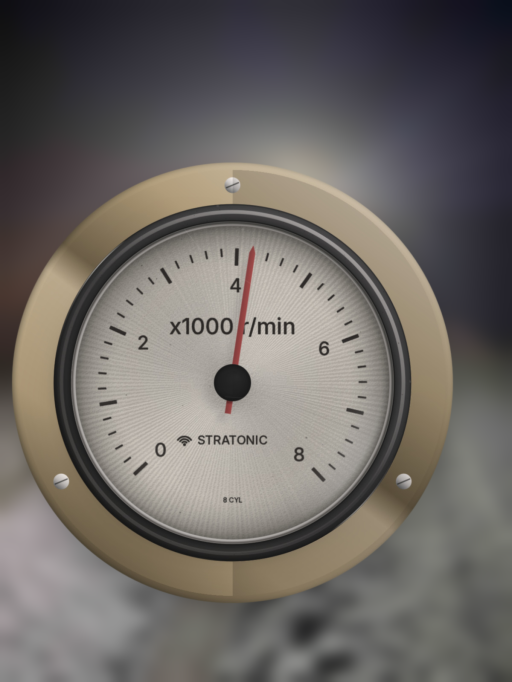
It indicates 4200; rpm
